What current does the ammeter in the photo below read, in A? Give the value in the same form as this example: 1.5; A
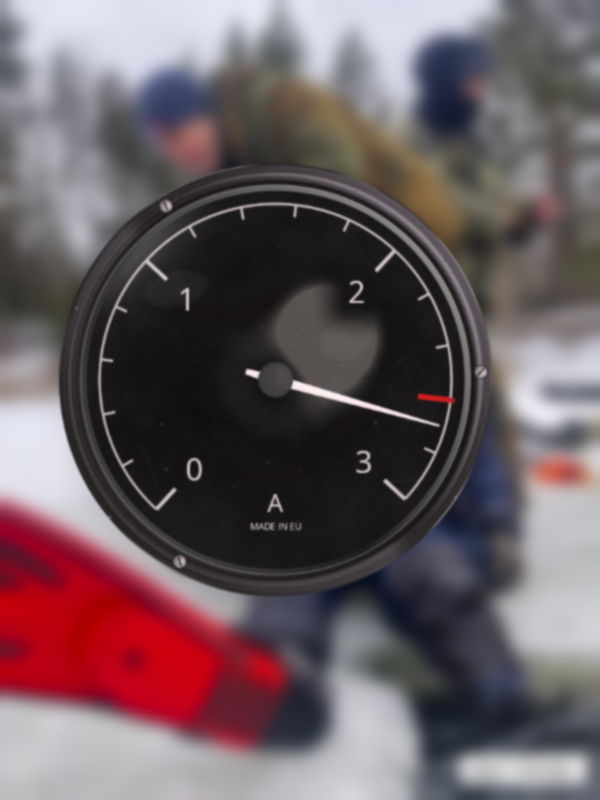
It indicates 2.7; A
